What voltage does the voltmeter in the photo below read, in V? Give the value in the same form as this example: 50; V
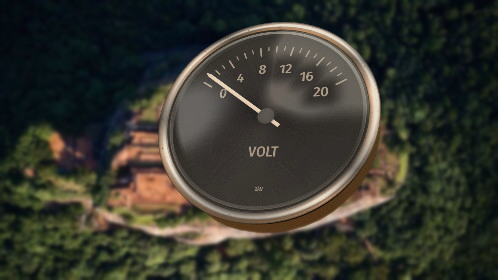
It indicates 1; V
